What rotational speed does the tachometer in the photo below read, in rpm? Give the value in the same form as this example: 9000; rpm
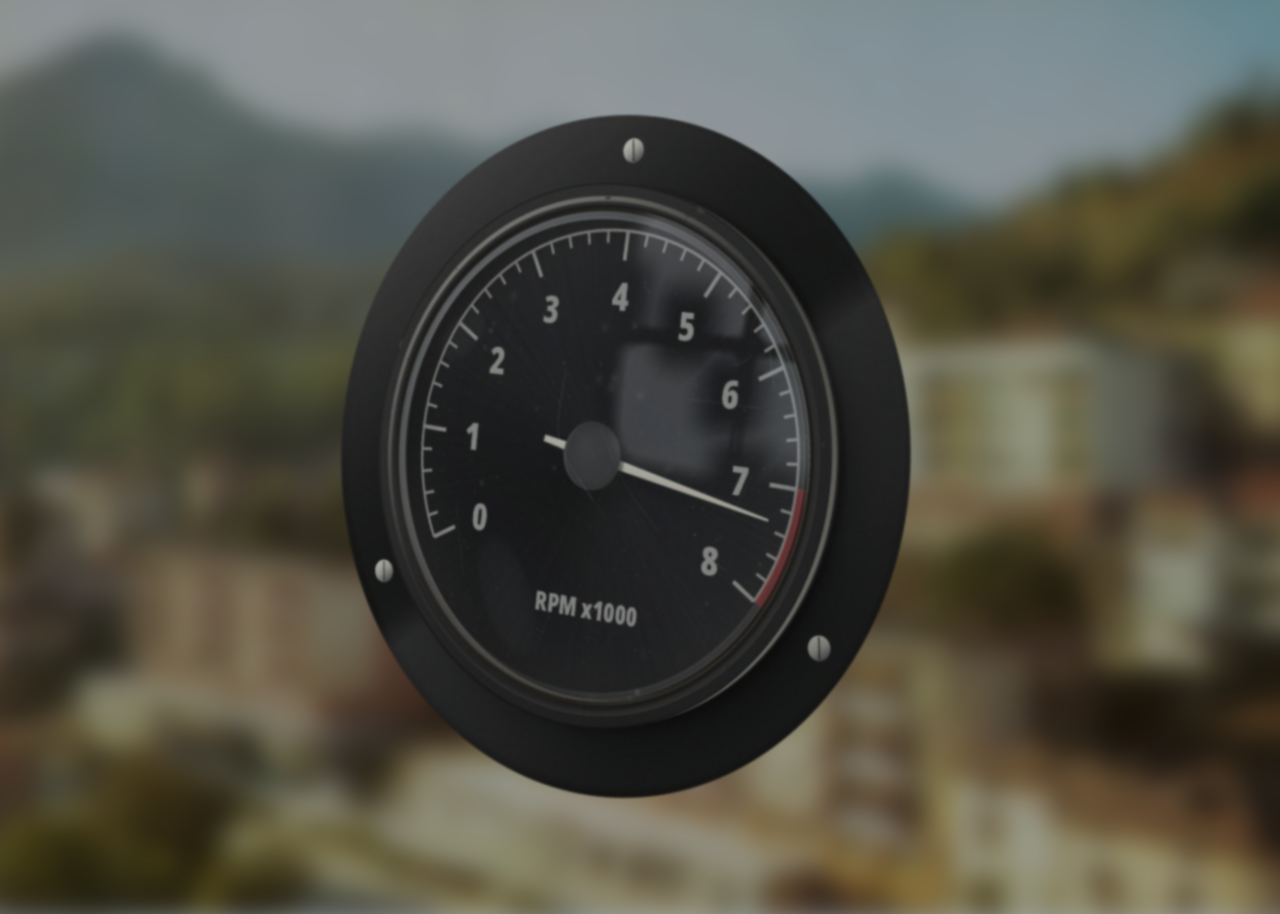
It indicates 7300; rpm
